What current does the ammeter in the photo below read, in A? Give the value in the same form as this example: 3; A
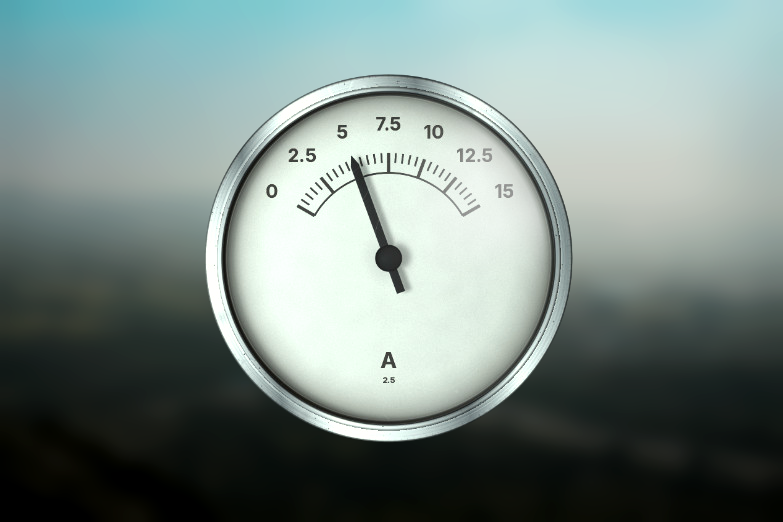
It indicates 5; A
